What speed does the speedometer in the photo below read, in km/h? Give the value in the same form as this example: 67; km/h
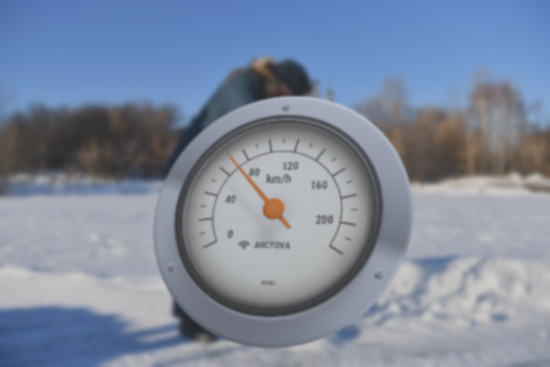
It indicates 70; km/h
